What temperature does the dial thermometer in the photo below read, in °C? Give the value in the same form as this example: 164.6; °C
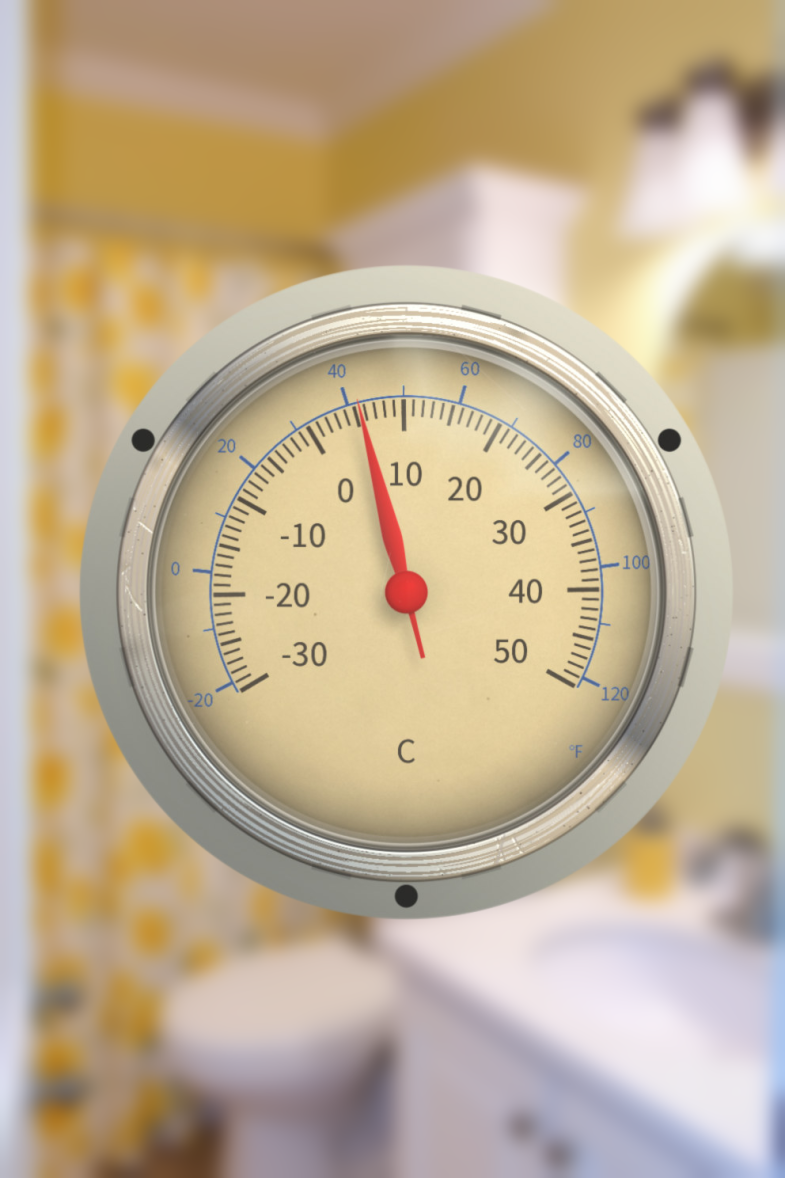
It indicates 5.5; °C
